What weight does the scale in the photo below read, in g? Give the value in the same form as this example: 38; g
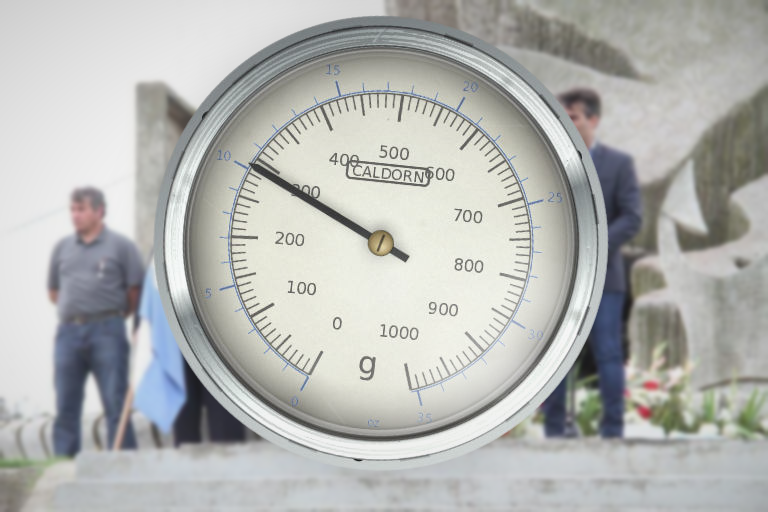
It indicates 290; g
